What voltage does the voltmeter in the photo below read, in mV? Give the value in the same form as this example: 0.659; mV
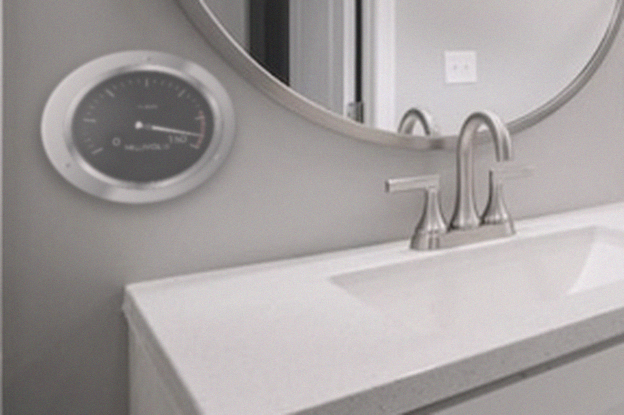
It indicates 140; mV
